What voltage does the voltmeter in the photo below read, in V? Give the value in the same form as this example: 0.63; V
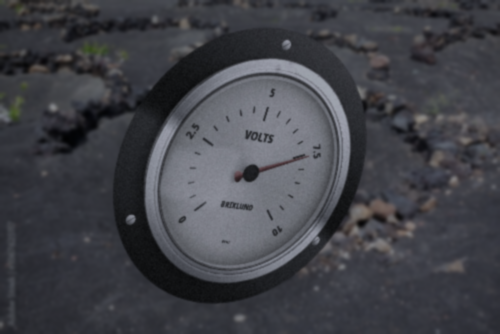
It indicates 7.5; V
